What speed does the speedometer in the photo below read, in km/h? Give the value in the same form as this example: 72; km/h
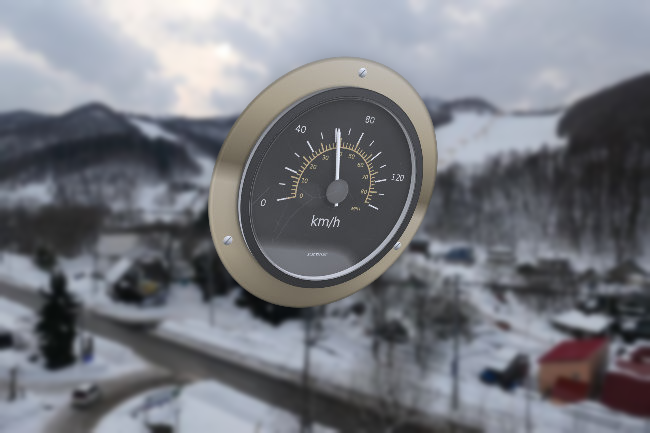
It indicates 60; km/h
